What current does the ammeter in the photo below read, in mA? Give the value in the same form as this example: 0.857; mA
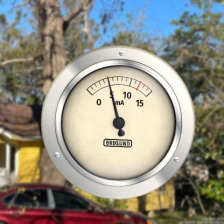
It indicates 5; mA
